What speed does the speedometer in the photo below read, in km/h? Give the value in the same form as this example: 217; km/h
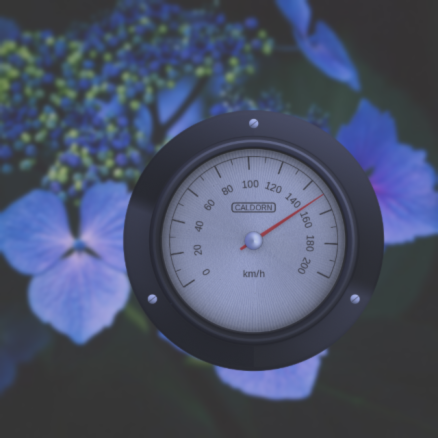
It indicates 150; km/h
